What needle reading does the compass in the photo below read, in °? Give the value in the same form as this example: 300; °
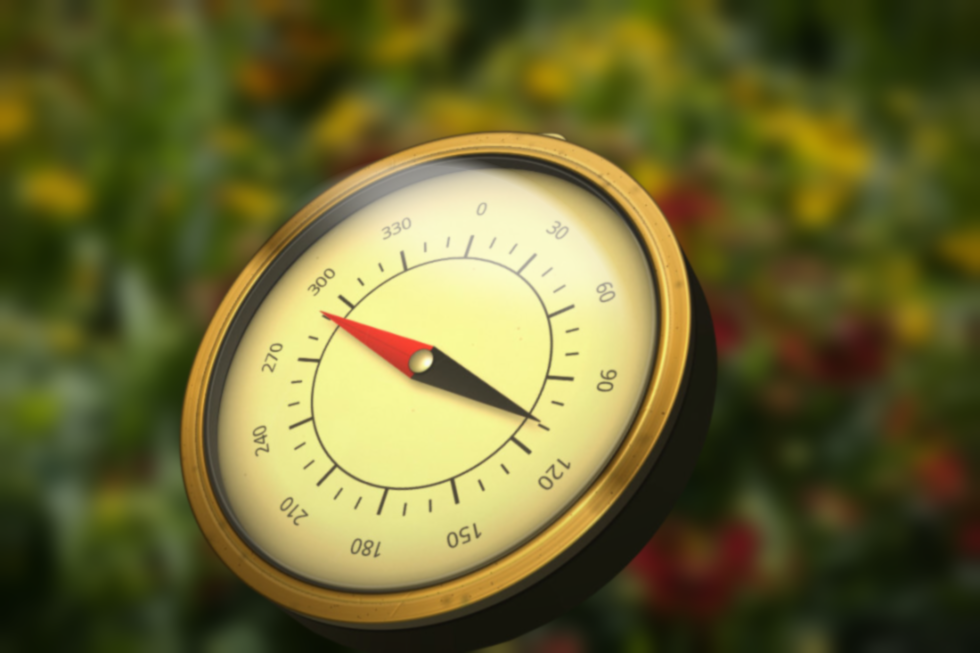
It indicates 290; °
